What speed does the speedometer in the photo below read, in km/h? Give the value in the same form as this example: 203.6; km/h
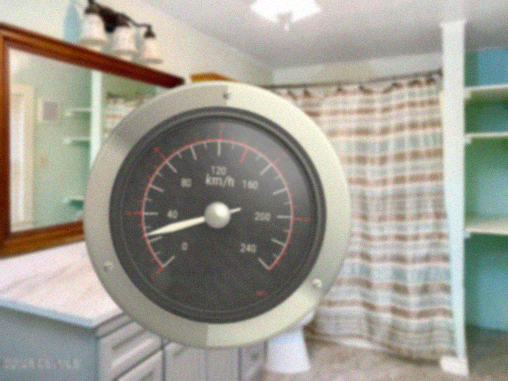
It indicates 25; km/h
